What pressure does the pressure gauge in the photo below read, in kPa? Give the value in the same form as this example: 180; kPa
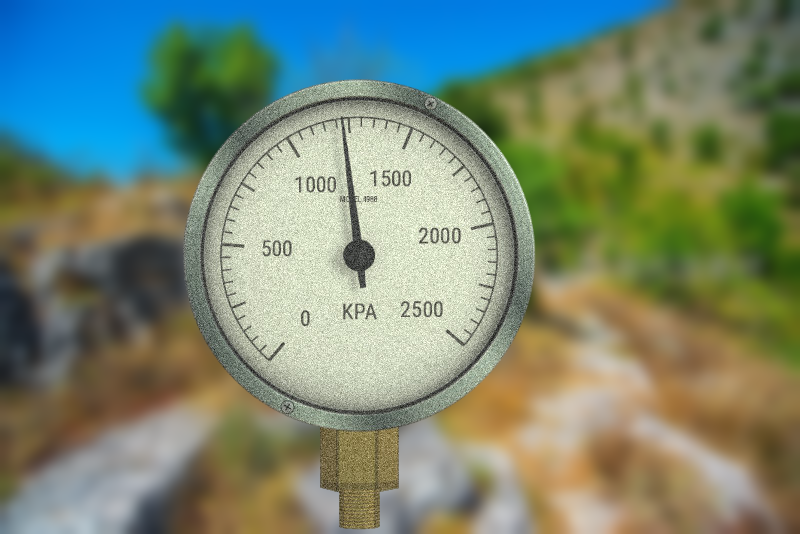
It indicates 1225; kPa
